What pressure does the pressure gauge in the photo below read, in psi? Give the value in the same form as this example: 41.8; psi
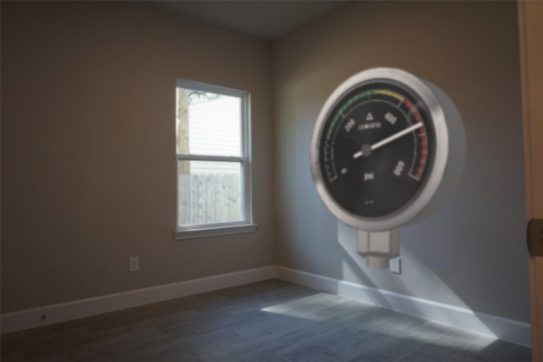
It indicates 480; psi
